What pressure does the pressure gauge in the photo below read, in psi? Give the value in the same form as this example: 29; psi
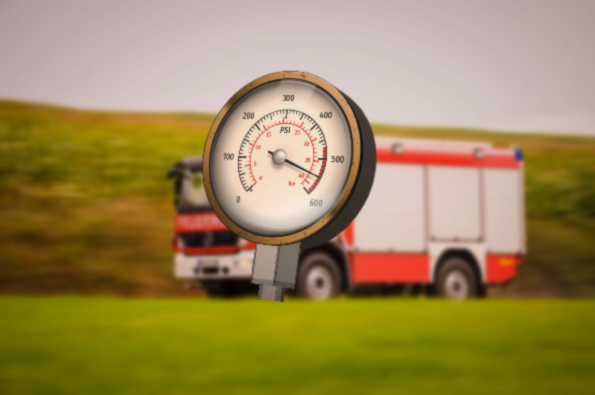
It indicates 550; psi
